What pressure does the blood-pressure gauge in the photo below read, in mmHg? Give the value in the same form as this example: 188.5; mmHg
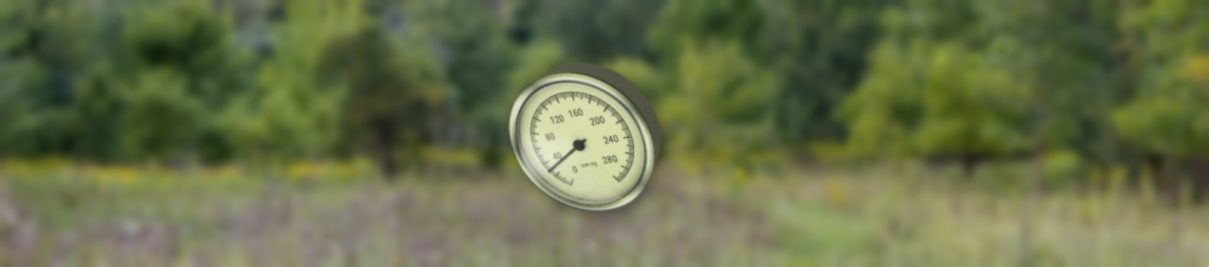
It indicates 30; mmHg
